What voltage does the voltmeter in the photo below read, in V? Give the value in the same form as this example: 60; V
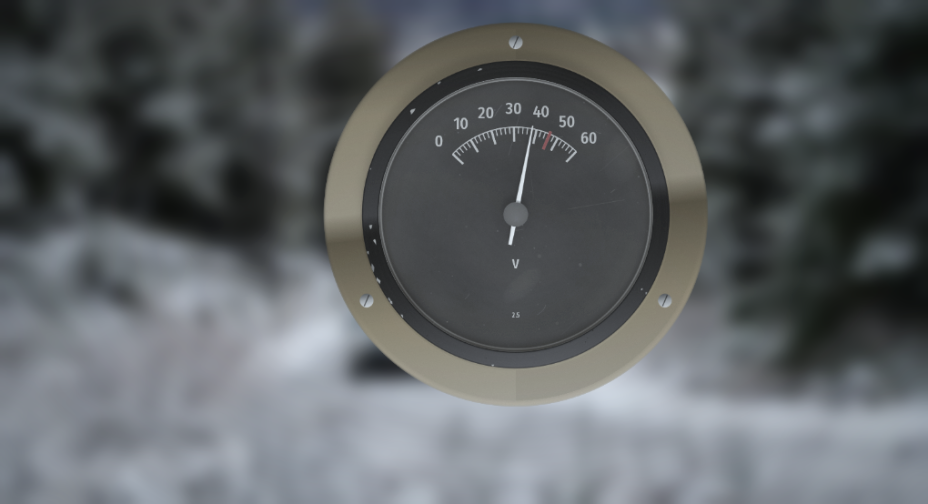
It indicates 38; V
